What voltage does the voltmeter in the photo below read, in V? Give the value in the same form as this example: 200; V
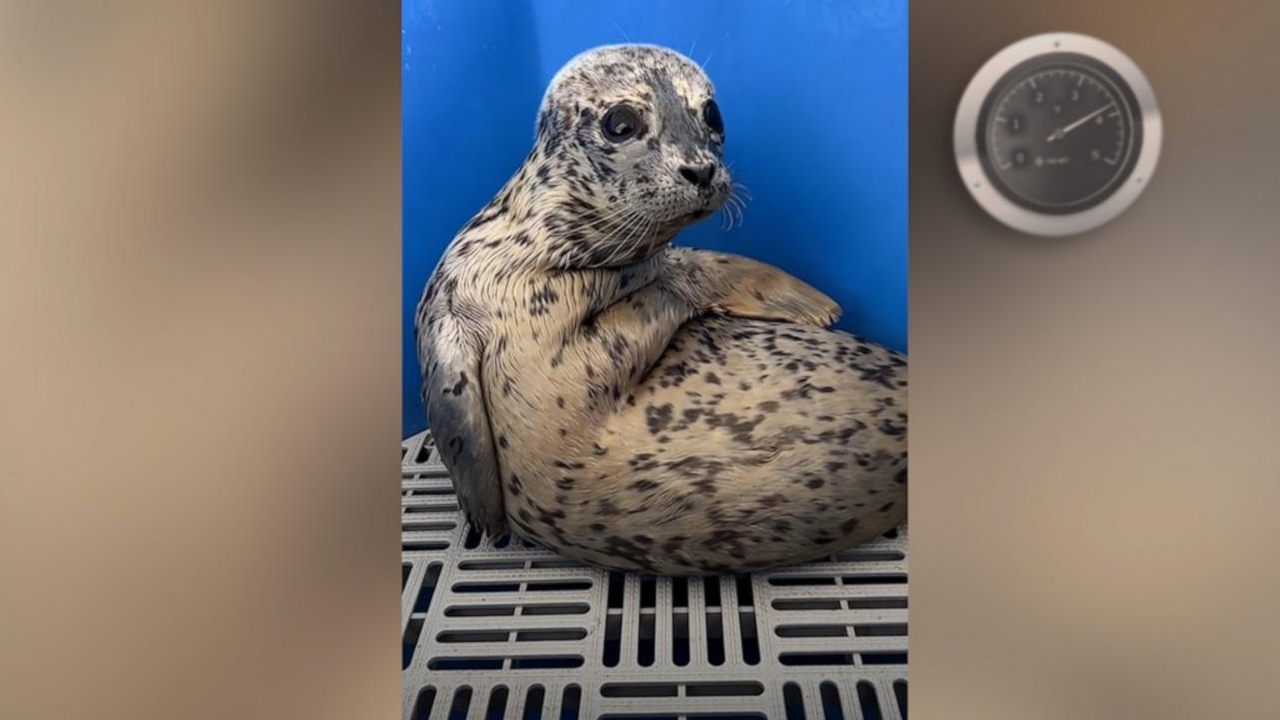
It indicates 3.8; V
